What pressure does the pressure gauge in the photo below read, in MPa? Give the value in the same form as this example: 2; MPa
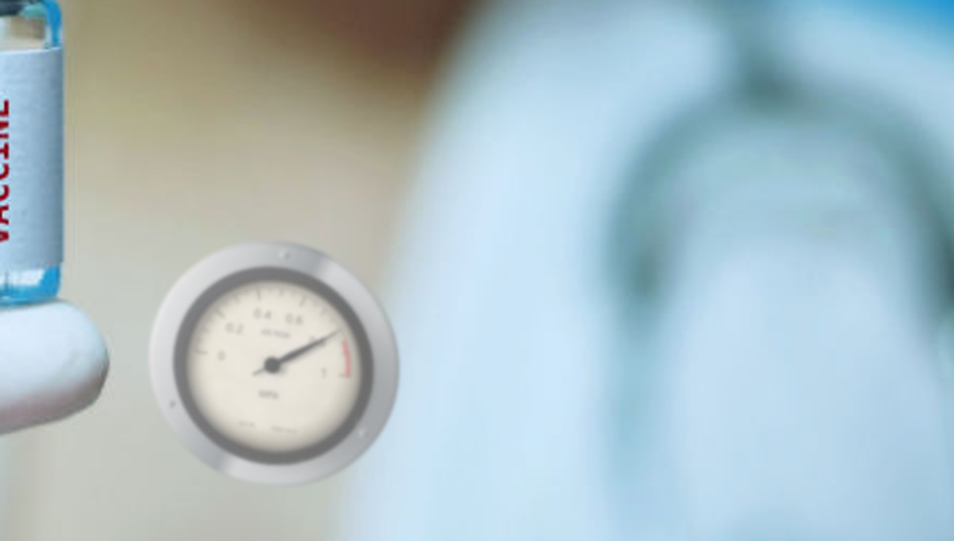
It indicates 0.8; MPa
